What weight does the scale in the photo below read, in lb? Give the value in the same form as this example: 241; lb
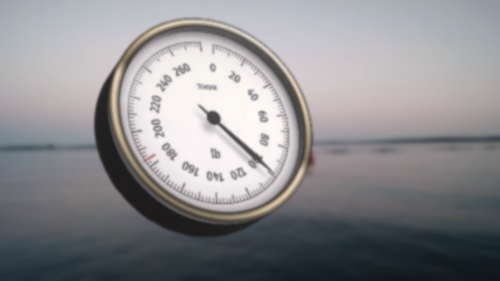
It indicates 100; lb
